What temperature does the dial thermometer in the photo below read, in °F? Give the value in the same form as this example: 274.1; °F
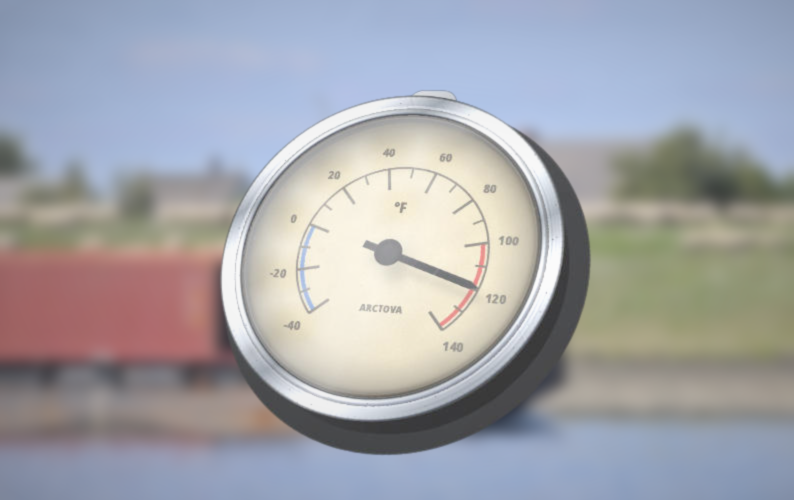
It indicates 120; °F
